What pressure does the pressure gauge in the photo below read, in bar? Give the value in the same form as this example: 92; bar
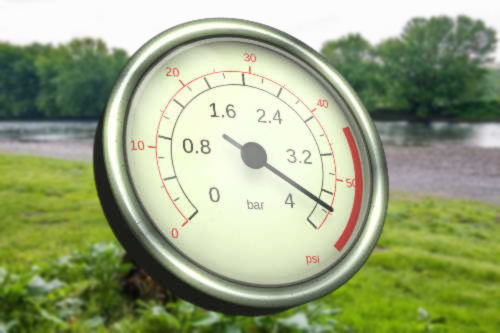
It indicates 3.8; bar
